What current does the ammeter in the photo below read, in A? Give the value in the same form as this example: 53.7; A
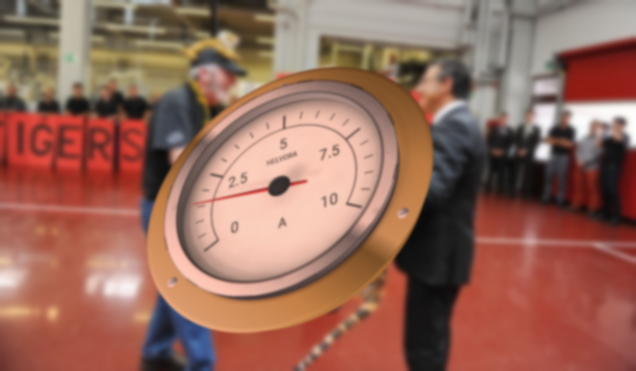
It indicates 1.5; A
